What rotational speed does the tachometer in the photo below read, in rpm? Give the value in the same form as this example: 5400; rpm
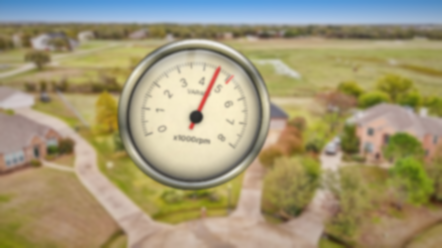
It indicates 4500; rpm
